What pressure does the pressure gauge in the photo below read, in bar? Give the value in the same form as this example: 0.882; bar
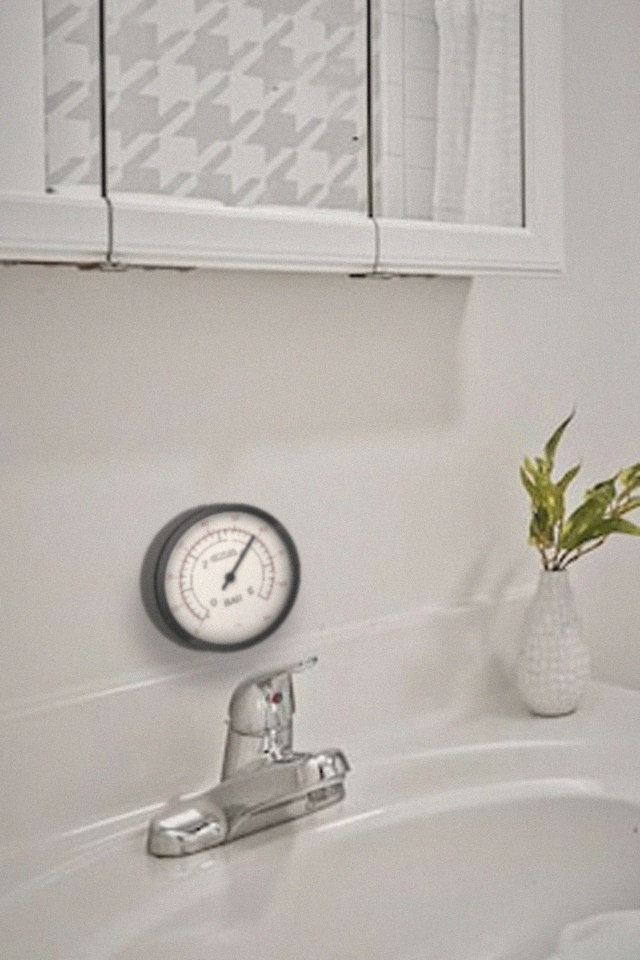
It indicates 4; bar
